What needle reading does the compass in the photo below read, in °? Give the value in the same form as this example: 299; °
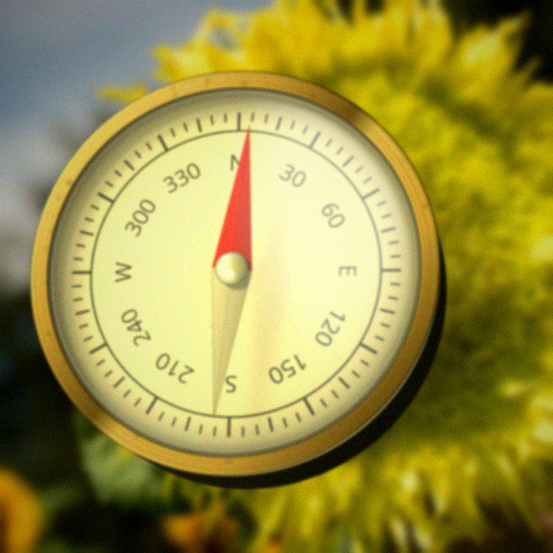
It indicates 5; °
